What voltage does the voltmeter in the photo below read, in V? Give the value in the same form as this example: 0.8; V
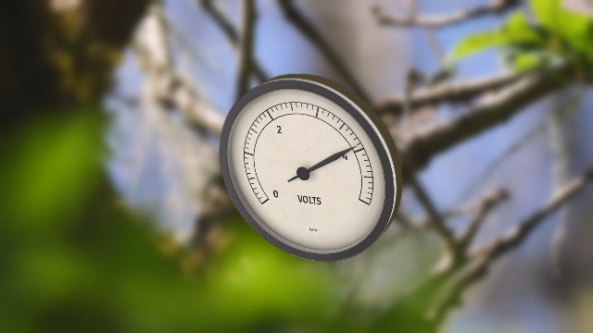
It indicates 3.9; V
